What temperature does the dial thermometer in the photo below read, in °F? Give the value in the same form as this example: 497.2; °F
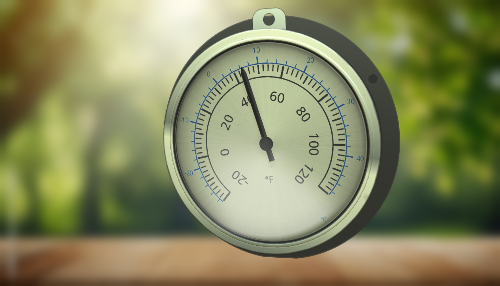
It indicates 44; °F
